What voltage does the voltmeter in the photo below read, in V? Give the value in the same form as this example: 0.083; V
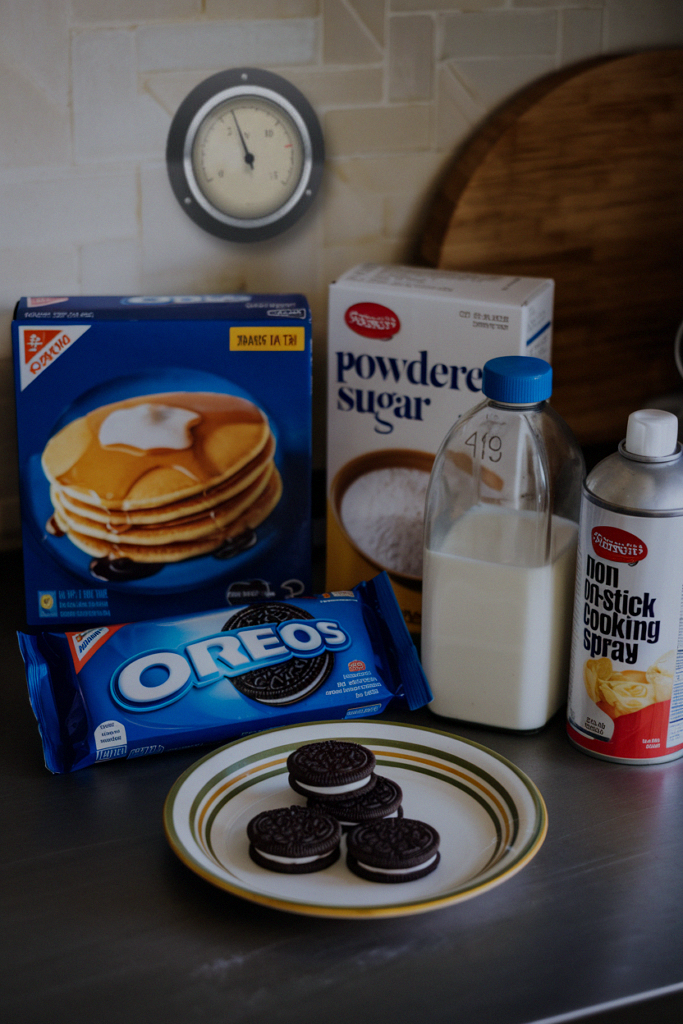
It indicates 6; V
